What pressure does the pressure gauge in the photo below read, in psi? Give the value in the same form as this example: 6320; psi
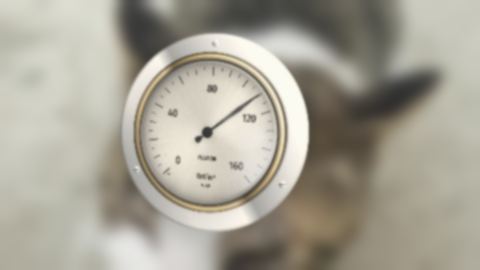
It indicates 110; psi
